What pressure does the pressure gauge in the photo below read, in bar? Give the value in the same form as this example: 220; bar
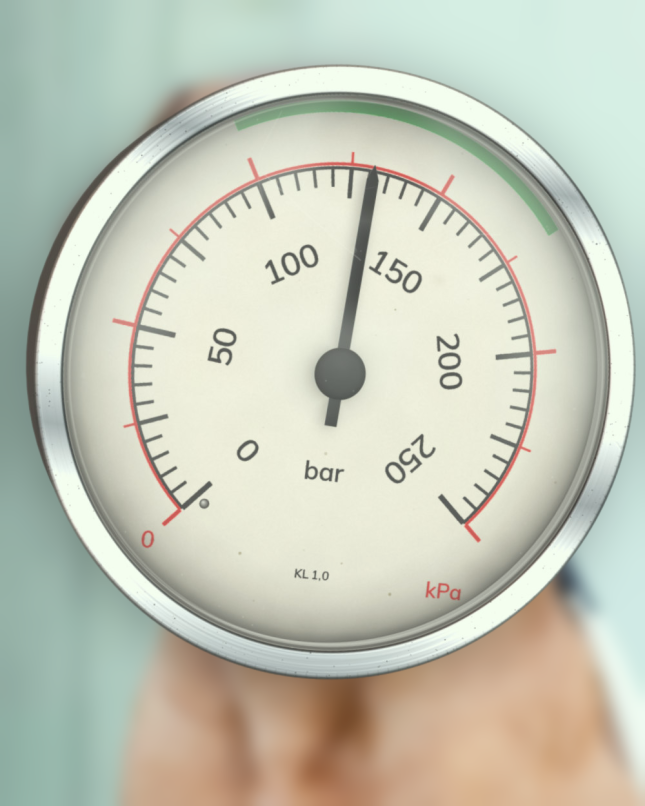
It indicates 130; bar
